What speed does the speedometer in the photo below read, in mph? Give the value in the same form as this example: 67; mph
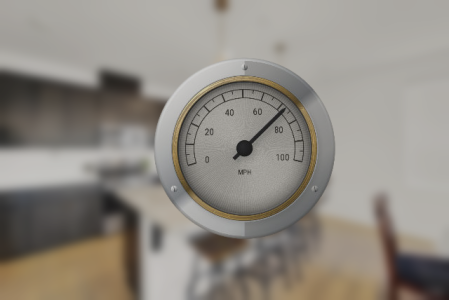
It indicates 72.5; mph
